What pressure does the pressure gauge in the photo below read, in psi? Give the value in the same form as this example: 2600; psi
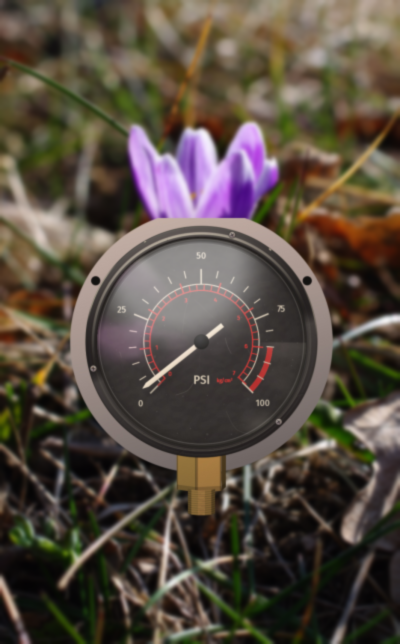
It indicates 2.5; psi
